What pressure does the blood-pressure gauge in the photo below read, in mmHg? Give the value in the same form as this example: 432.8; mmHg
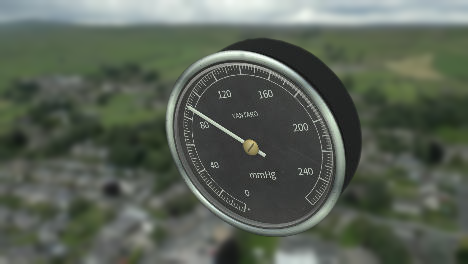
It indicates 90; mmHg
